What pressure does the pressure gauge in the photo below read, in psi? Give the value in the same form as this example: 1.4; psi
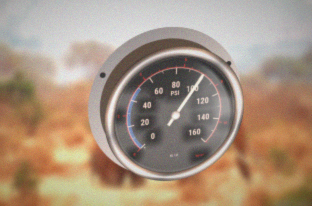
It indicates 100; psi
